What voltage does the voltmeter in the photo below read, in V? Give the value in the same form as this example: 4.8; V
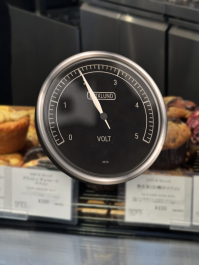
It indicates 2; V
